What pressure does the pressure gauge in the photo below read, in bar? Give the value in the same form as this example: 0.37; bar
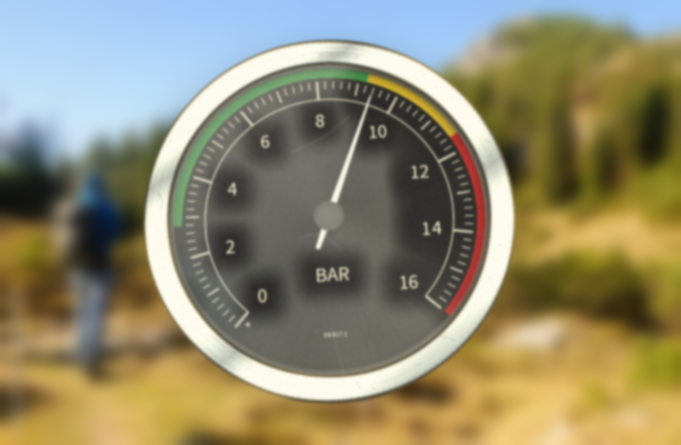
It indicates 9.4; bar
